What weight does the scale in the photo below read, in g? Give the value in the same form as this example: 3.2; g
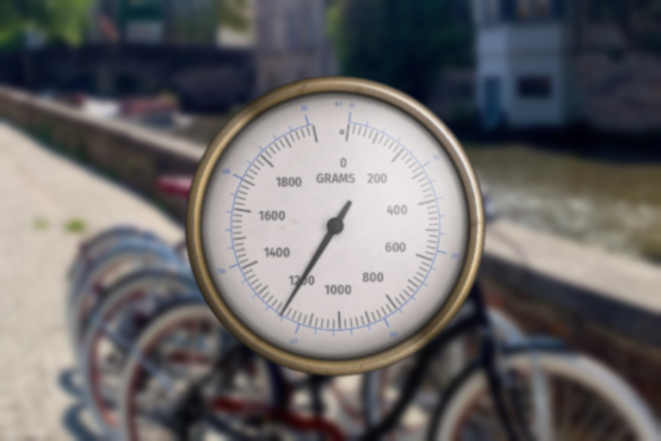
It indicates 1200; g
